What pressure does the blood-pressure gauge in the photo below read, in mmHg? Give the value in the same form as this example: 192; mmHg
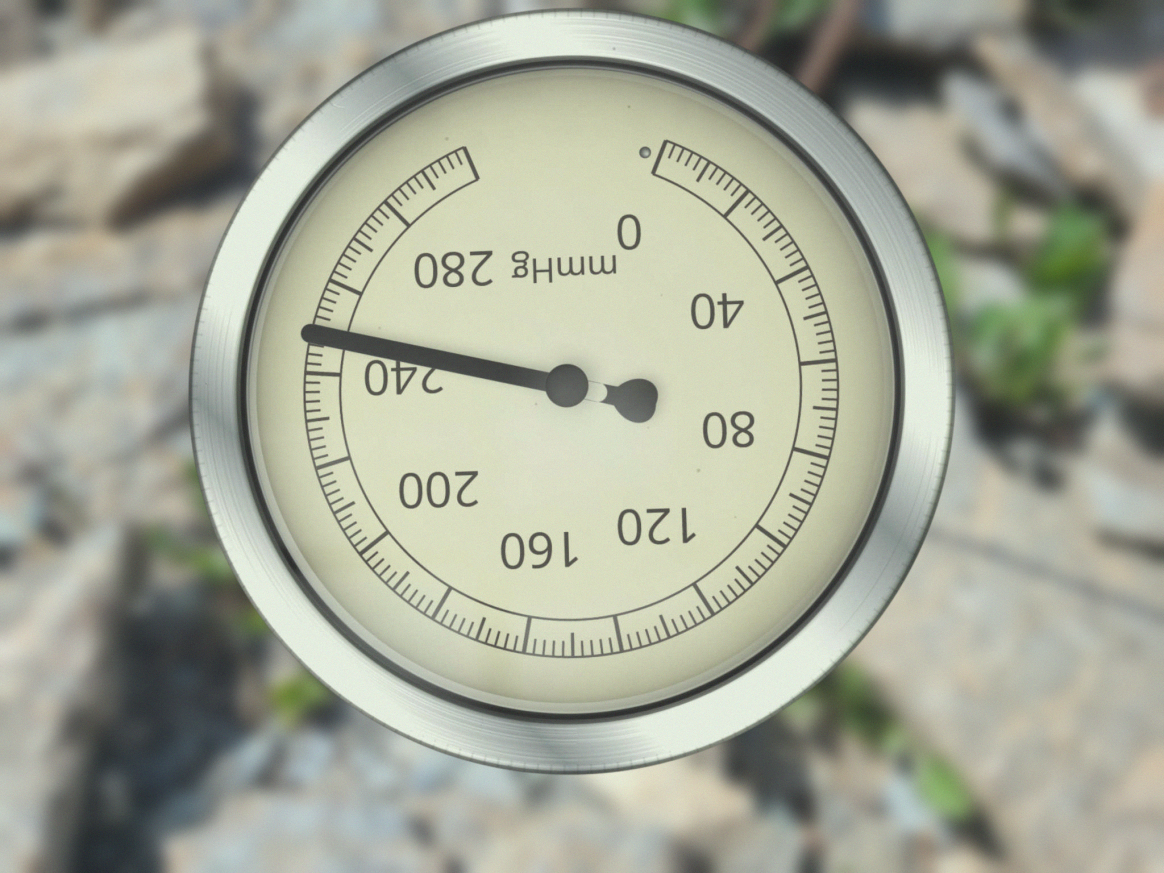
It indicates 248; mmHg
